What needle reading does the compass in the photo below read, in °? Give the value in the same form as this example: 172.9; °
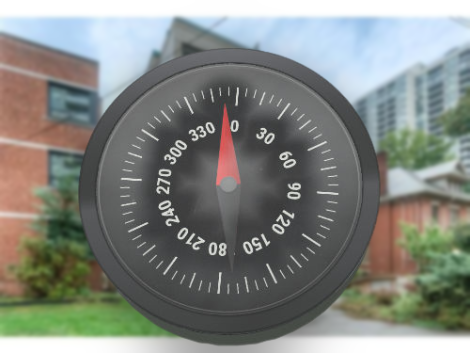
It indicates 352.5; °
